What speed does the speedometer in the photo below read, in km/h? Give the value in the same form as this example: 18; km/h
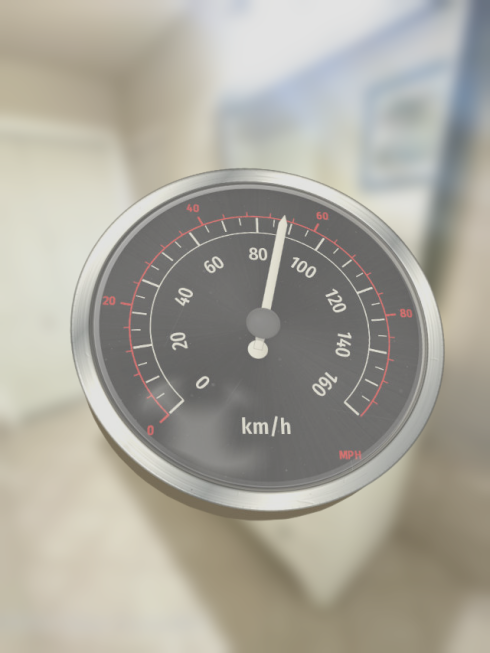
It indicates 87.5; km/h
